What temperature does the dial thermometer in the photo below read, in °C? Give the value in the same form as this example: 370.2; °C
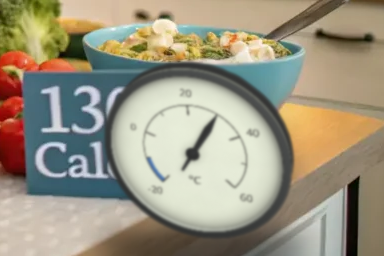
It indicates 30; °C
